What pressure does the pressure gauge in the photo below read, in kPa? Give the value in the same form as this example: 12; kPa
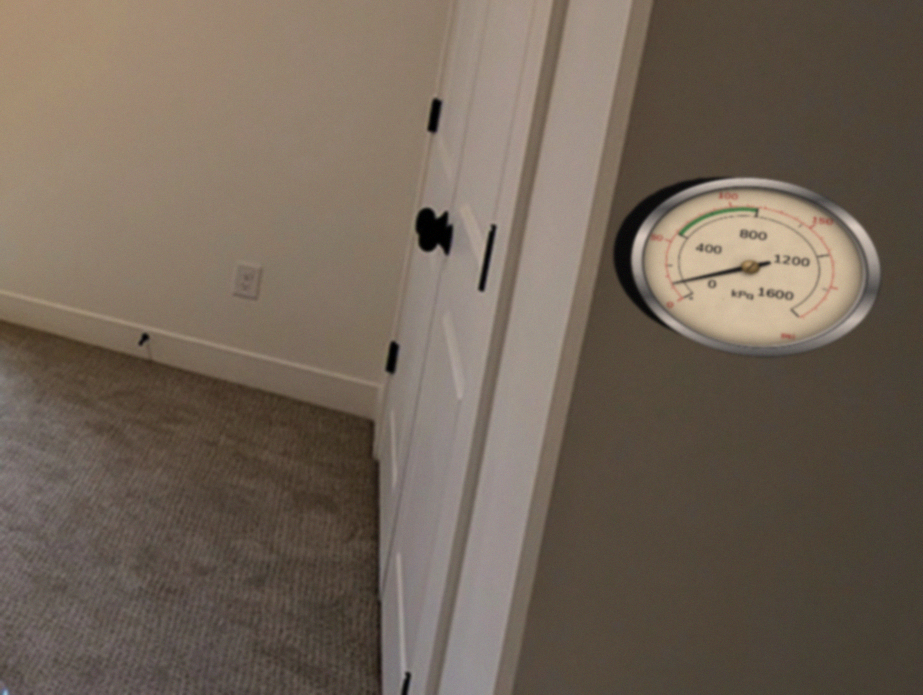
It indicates 100; kPa
